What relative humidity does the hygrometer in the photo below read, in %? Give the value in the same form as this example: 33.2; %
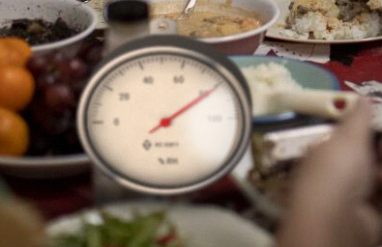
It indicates 80; %
